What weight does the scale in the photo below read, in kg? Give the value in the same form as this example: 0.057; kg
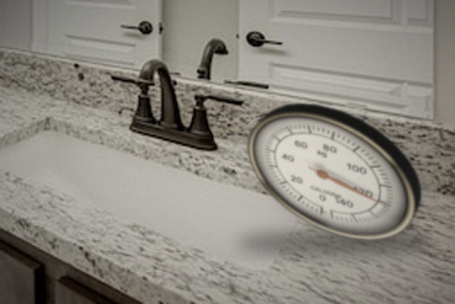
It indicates 120; kg
